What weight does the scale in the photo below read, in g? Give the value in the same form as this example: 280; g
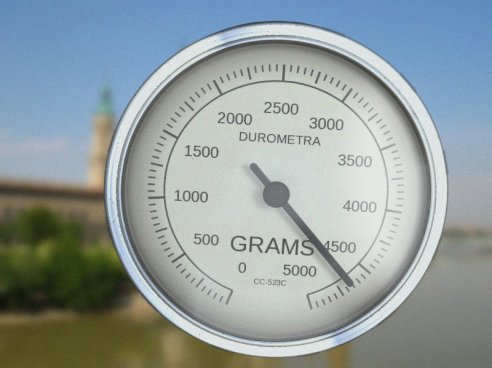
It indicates 4650; g
